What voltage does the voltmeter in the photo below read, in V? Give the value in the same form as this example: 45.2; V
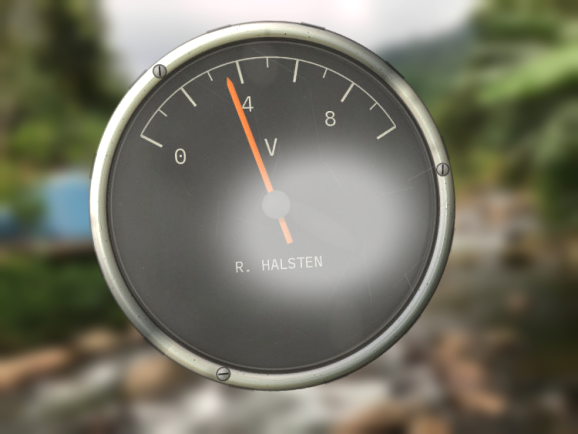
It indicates 3.5; V
